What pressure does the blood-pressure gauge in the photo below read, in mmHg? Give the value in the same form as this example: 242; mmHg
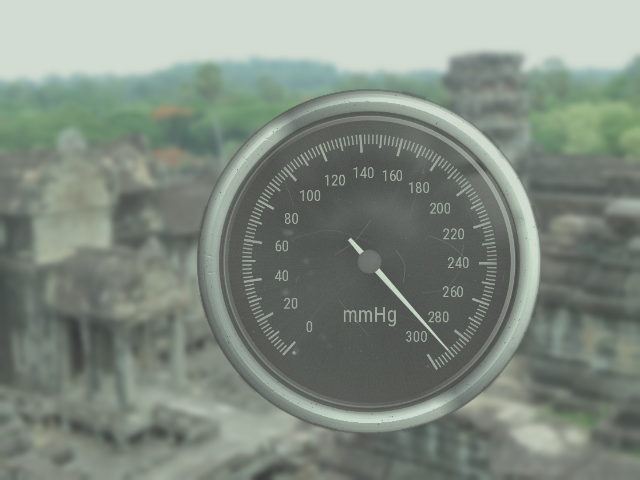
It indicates 290; mmHg
